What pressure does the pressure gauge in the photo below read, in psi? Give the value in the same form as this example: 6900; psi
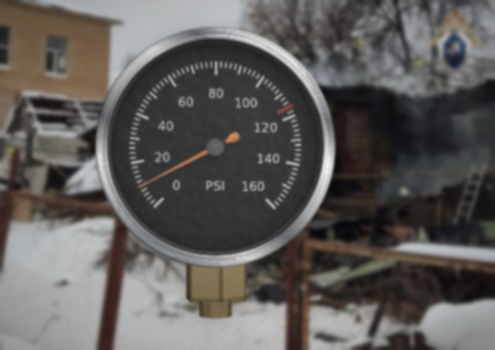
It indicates 10; psi
